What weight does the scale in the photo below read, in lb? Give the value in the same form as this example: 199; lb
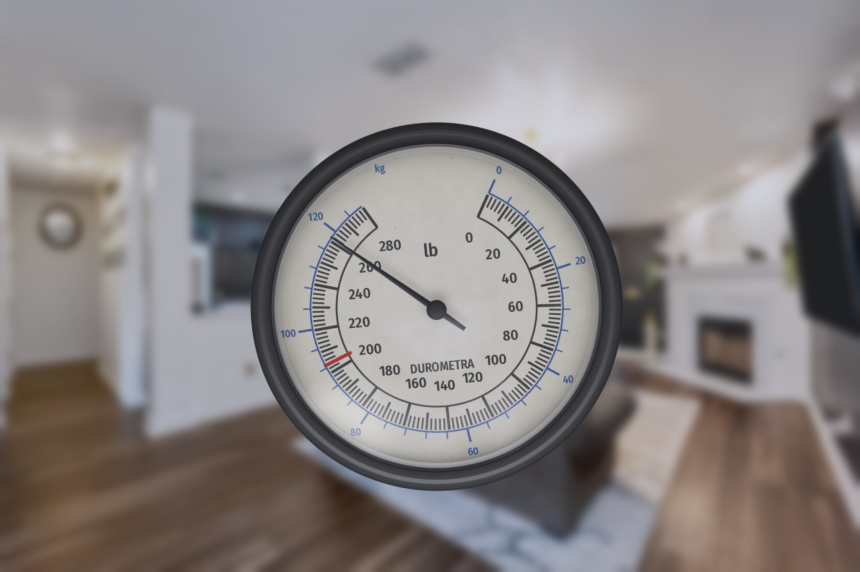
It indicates 262; lb
